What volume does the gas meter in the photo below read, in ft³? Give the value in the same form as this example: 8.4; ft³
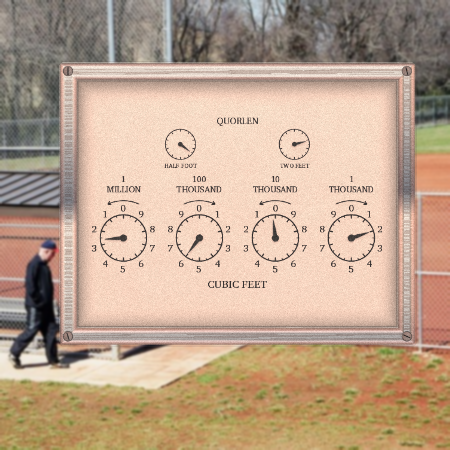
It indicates 260200; ft³
